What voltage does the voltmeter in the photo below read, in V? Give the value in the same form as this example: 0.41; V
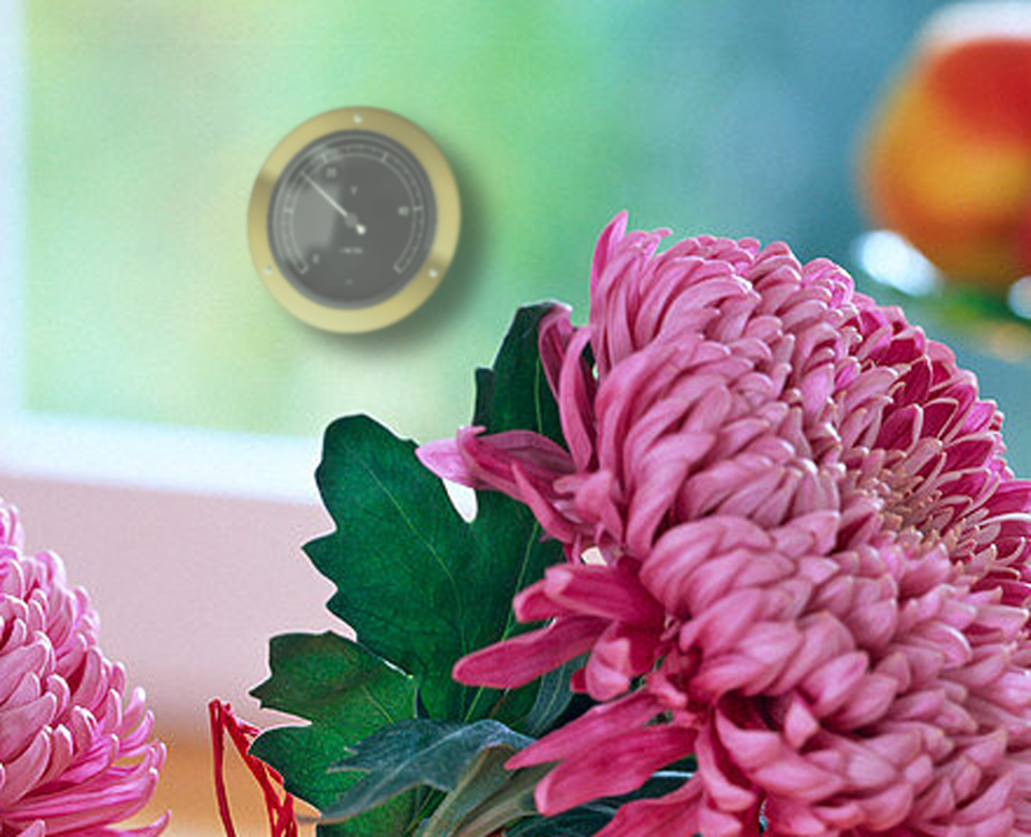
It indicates 16; V
